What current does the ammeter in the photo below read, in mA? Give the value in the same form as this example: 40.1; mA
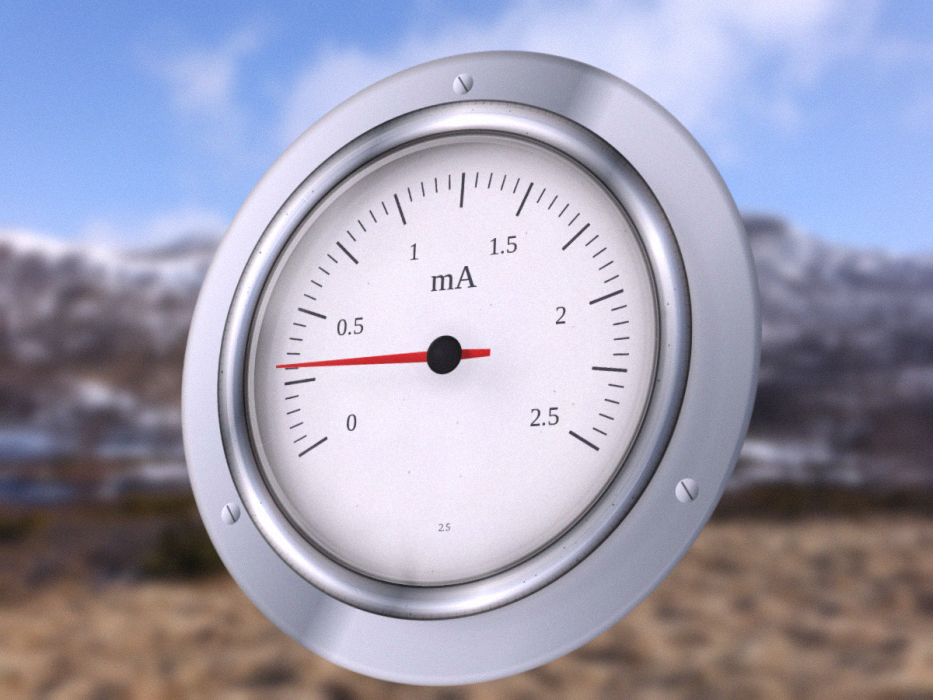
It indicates 0.3; mA
